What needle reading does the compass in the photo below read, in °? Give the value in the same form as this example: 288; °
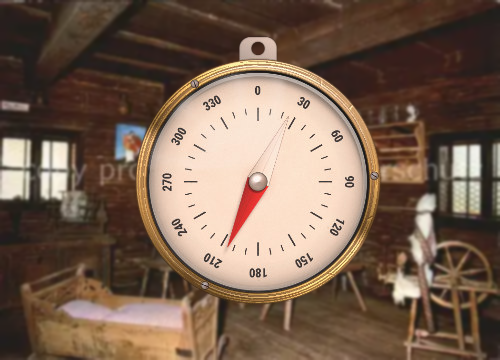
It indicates 205; °
